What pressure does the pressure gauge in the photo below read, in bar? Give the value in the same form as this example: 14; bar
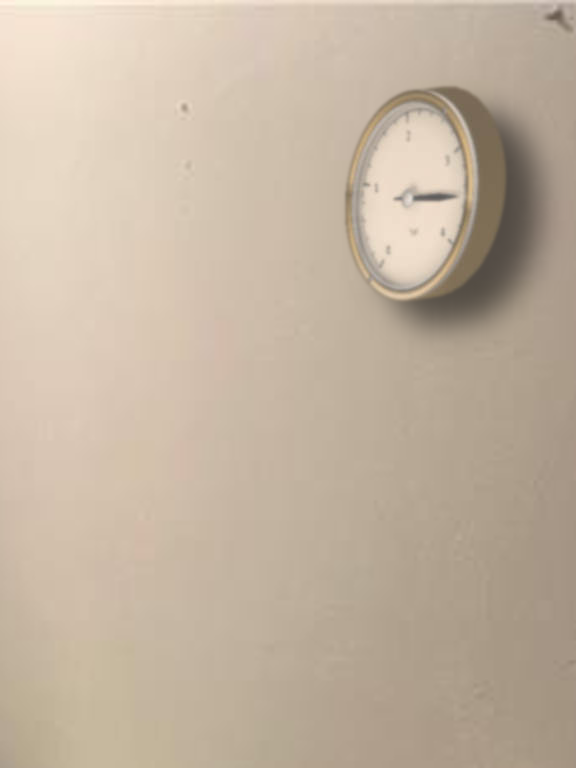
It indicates 3.5; bar
